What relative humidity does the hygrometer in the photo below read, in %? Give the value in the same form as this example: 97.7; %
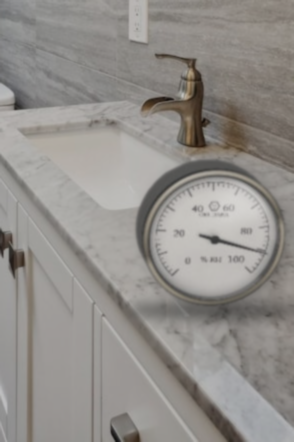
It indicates 90; %
